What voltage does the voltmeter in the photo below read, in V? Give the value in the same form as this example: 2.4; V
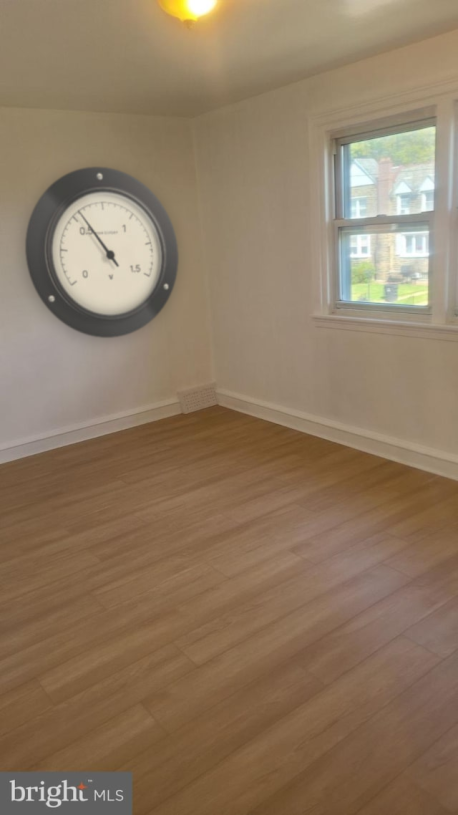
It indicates 0.55; V
